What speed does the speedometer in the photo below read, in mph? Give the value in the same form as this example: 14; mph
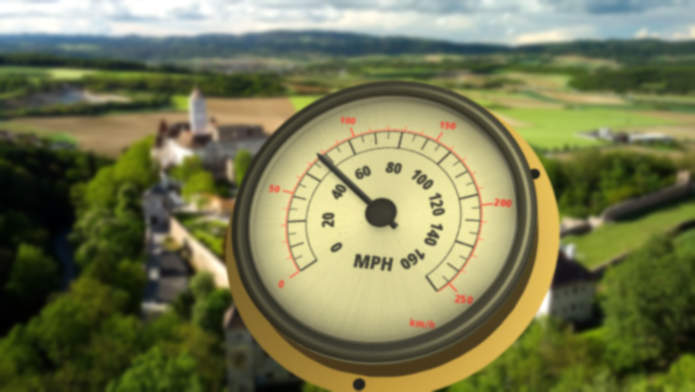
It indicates 47.5; mph
